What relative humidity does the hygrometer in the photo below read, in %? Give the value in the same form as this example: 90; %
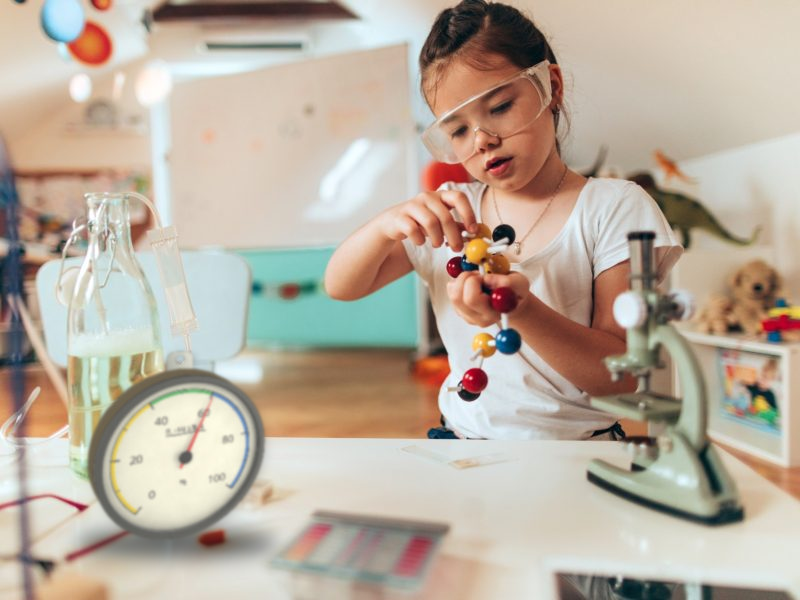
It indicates 60; %
